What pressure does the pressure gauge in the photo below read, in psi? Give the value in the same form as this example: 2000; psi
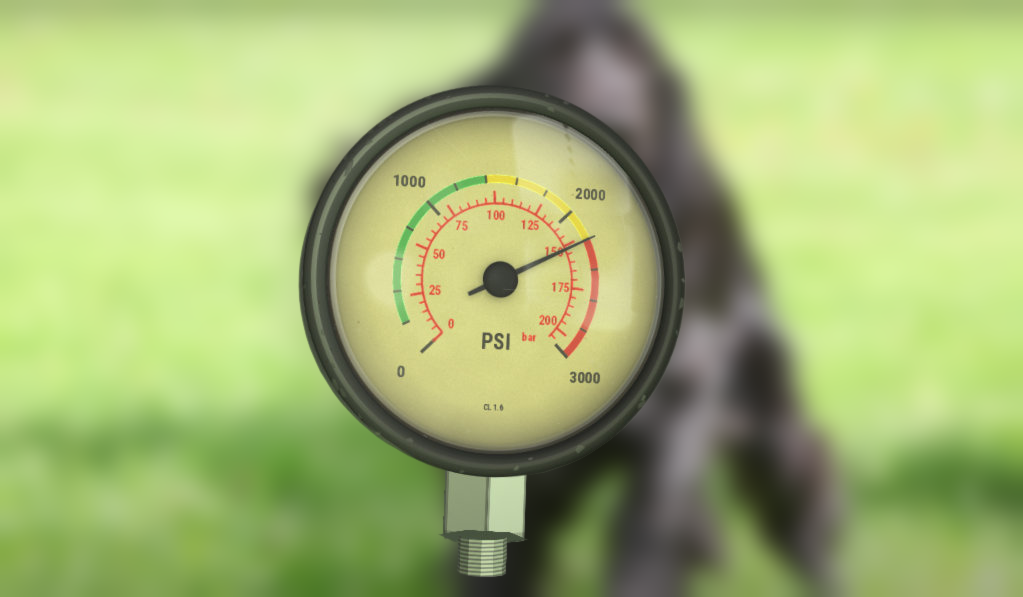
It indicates 2200; psi
